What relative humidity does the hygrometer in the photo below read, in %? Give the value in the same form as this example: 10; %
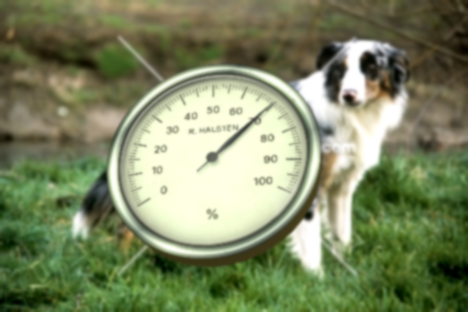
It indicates 70; %
